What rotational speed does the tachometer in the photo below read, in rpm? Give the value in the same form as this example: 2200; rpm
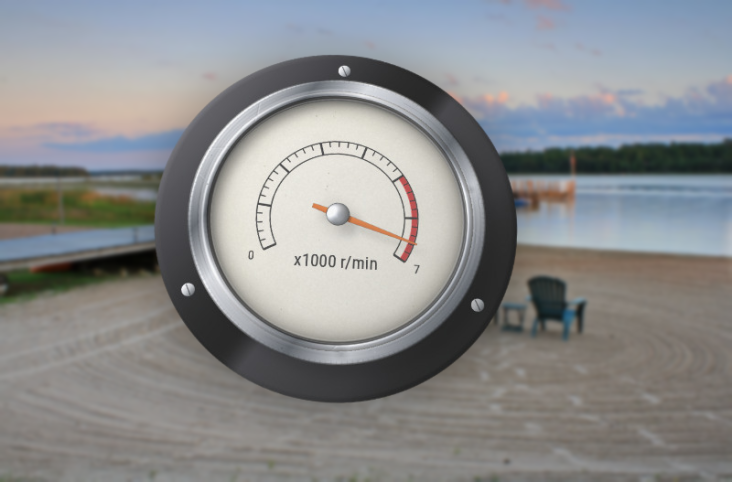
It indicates 6600; rpm
